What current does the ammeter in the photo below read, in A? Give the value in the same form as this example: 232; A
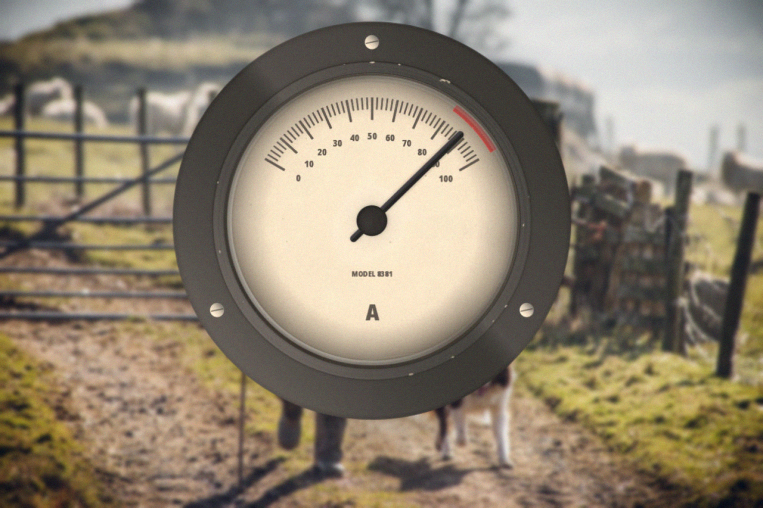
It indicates 88; A
